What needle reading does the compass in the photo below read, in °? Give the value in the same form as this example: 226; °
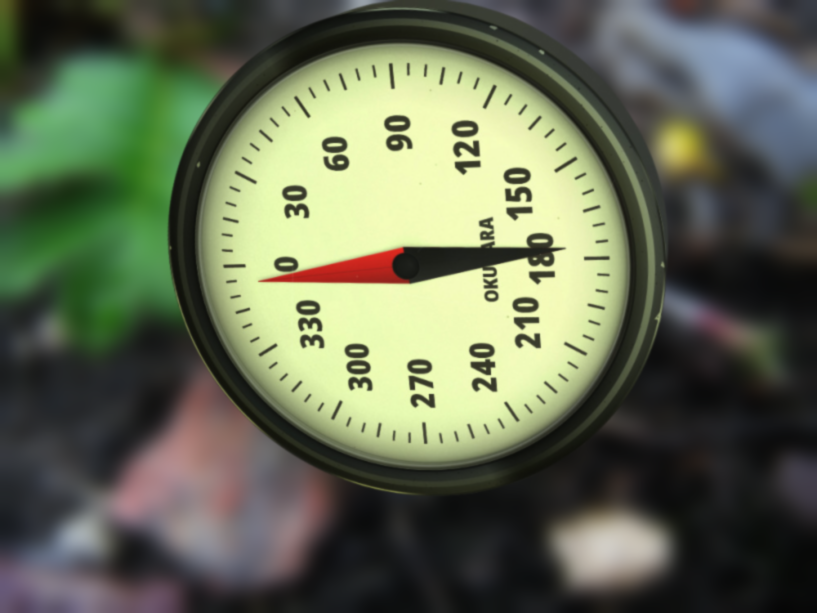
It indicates 355; °
